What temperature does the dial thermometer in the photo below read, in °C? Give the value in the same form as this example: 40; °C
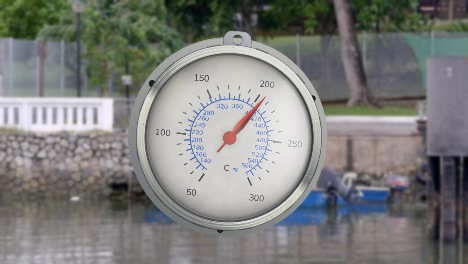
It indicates 205; °C
